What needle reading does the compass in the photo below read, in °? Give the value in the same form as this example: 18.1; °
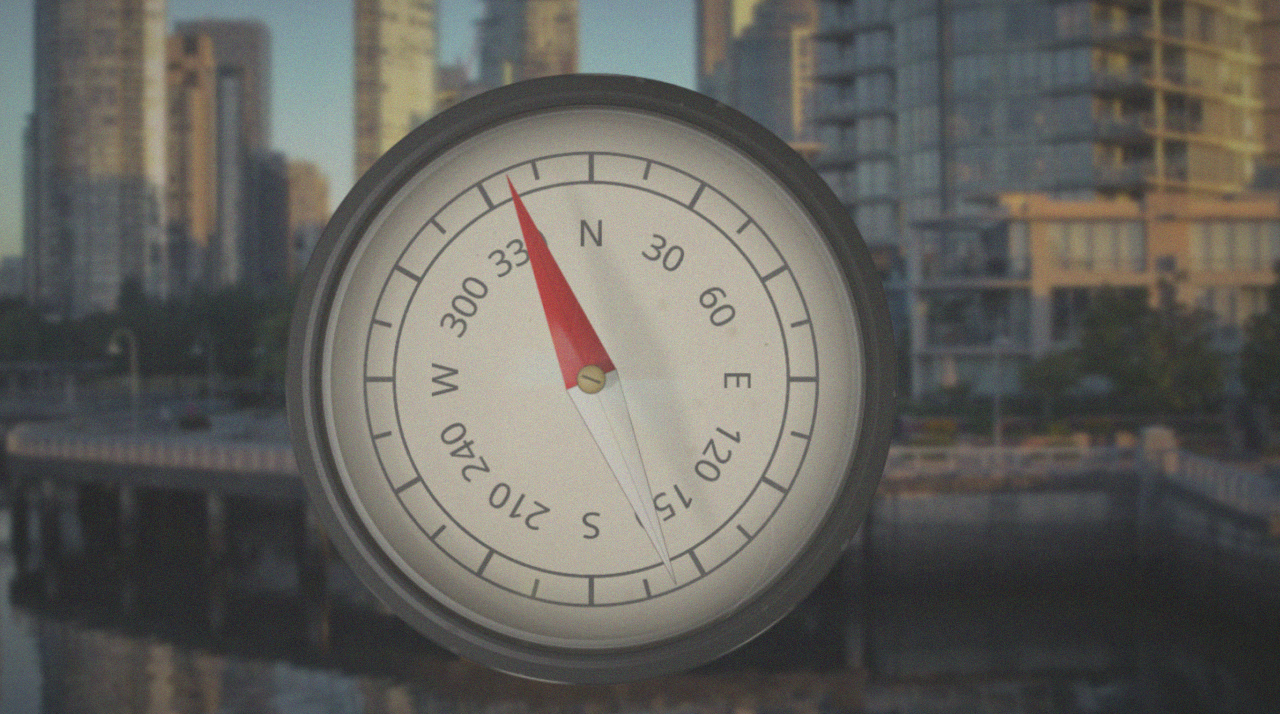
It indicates 337.5; °
